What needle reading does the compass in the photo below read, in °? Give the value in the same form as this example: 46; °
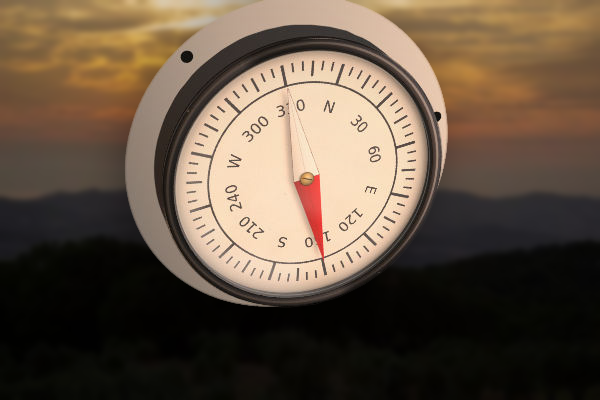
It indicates 150; °
